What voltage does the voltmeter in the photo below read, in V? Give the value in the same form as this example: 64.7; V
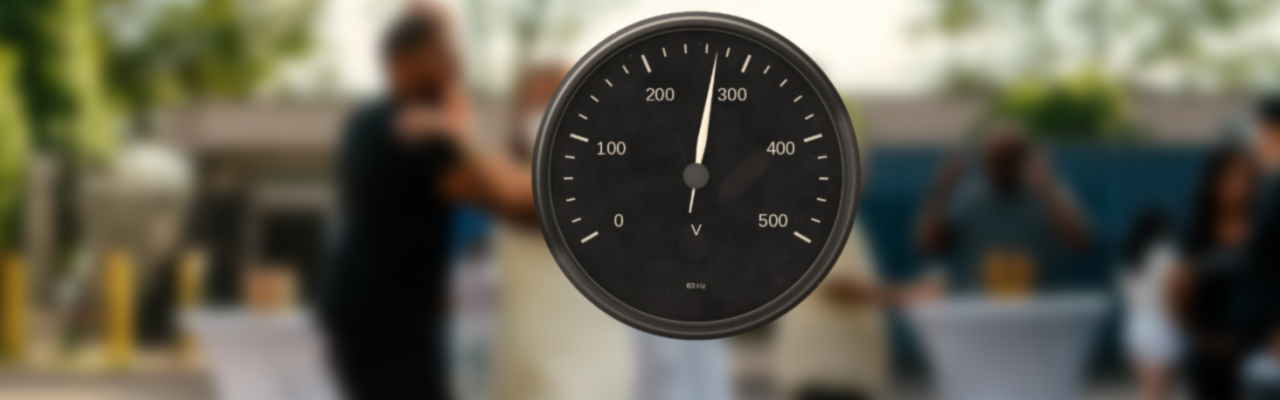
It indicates 270; V
